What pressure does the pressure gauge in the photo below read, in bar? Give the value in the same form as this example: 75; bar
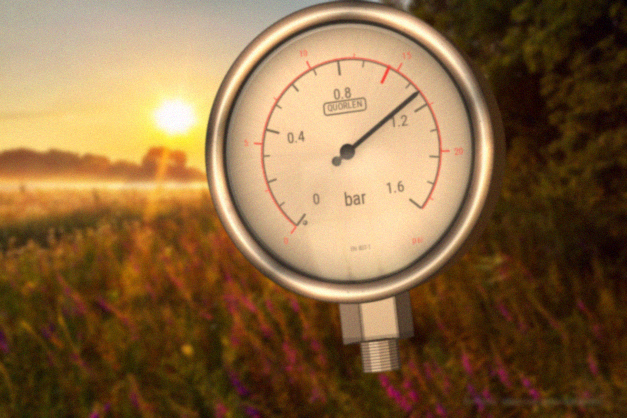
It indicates 1.15; bar
